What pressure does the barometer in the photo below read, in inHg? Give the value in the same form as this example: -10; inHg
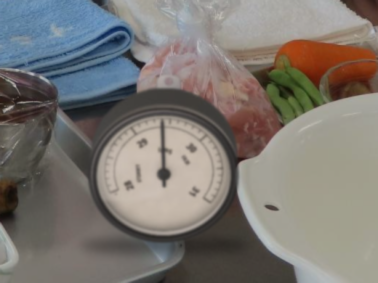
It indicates 29.4; inHg
